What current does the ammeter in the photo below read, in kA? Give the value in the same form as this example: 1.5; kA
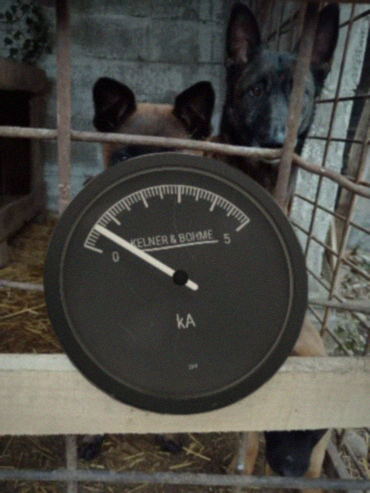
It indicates 0.5; kA
